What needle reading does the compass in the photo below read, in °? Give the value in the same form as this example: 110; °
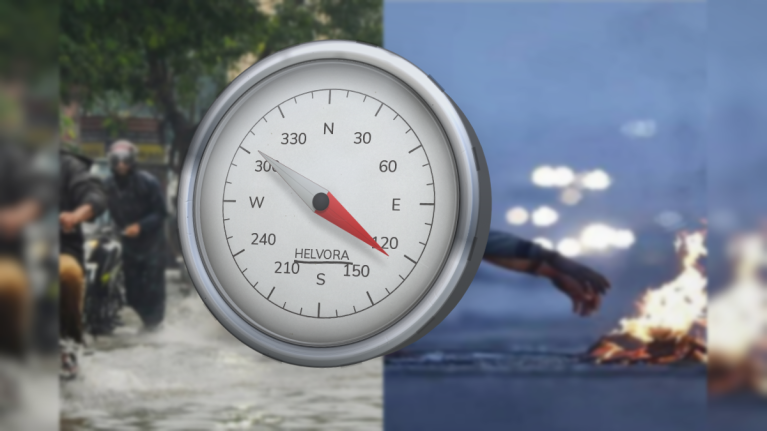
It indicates 125; °
